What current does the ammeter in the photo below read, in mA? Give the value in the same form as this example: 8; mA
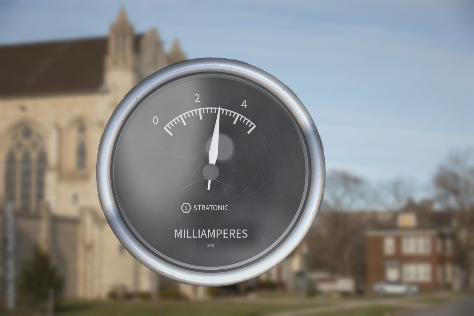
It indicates 3; mA
